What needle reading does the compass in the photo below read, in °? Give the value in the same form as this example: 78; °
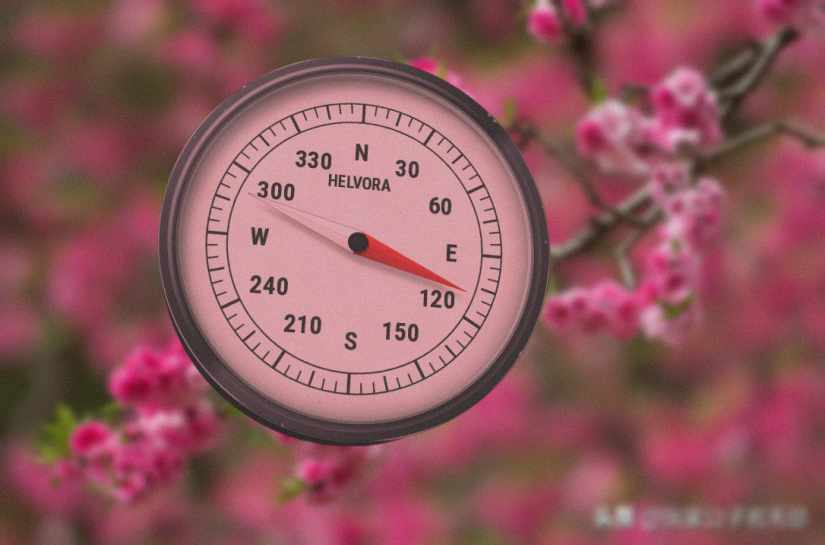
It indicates 110; °
